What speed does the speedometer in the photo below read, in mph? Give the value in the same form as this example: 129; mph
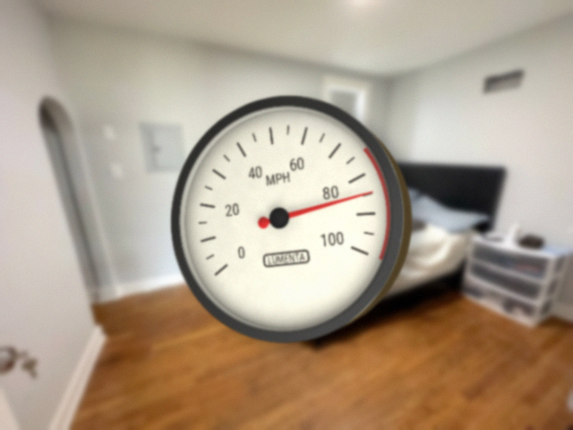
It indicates 85; mph
